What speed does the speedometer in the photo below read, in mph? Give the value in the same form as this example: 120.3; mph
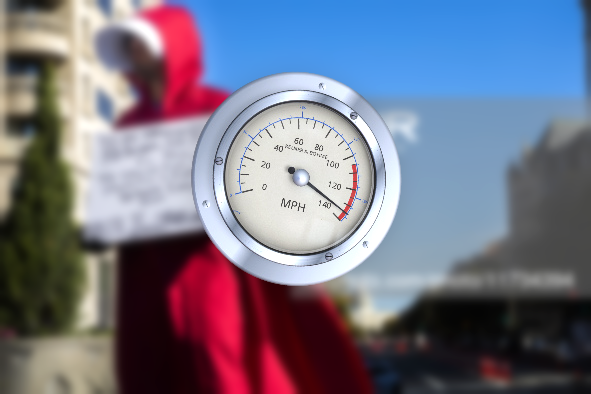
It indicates 135; mph
